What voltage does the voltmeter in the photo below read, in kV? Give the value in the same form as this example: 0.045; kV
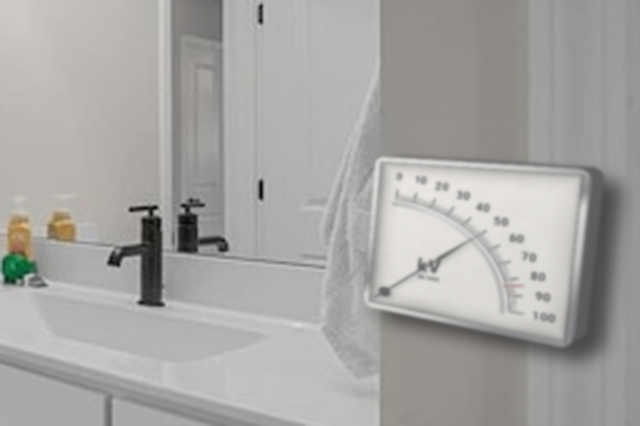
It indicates 50; kV
